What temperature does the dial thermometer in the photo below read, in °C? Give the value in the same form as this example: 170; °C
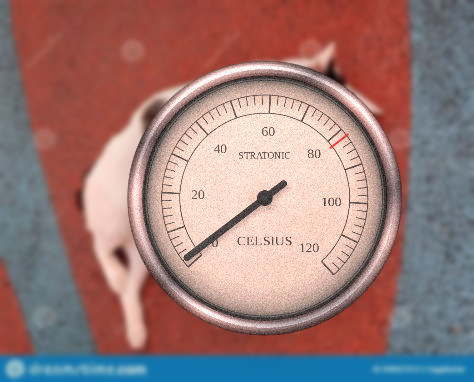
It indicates 2; °C
